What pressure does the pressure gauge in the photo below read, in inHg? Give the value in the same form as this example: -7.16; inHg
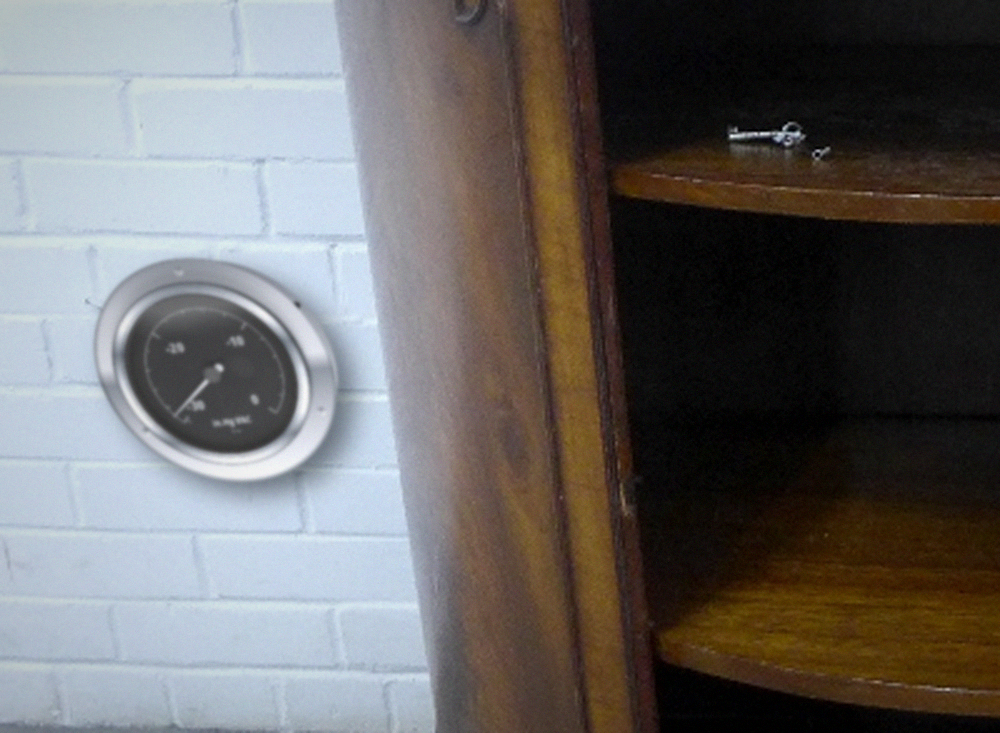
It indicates -29; inHg
